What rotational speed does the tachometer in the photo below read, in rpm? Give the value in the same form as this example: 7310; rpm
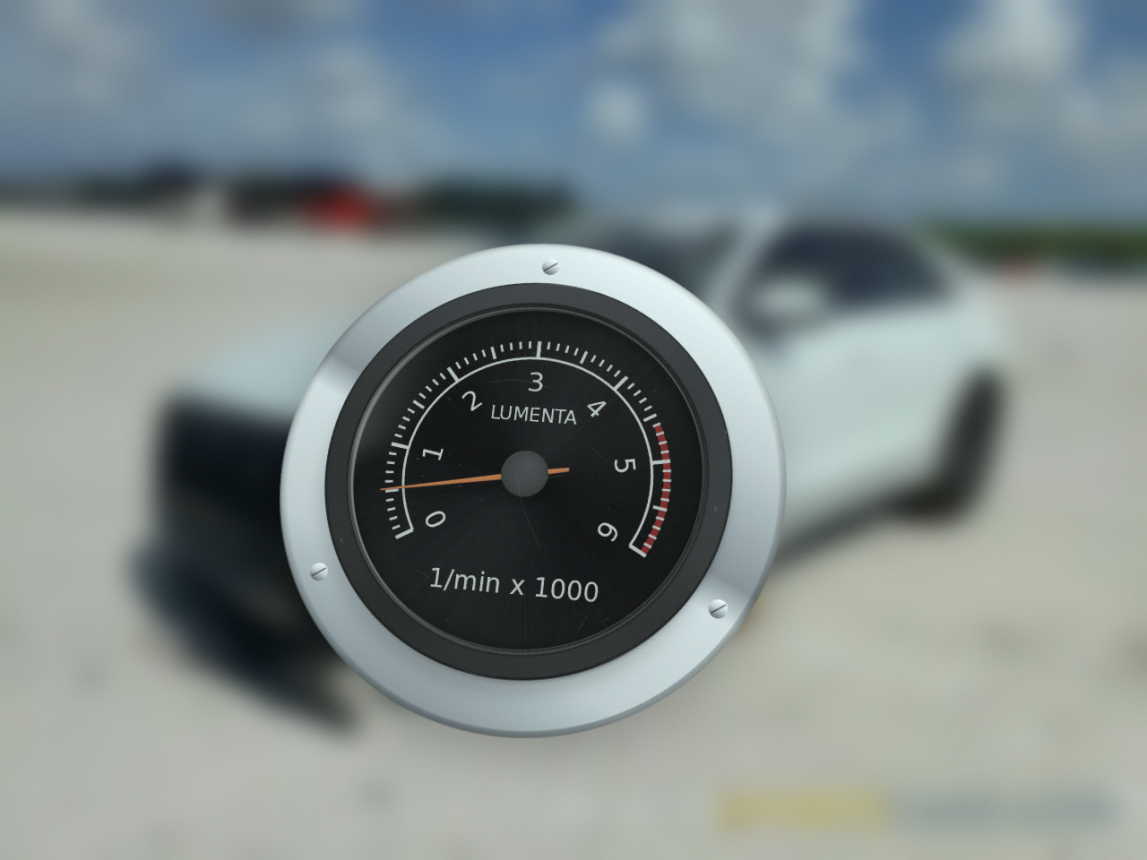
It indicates 500; rpm
